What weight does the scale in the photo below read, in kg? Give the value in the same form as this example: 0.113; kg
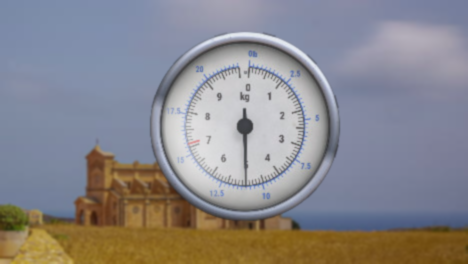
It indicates 5; kg
